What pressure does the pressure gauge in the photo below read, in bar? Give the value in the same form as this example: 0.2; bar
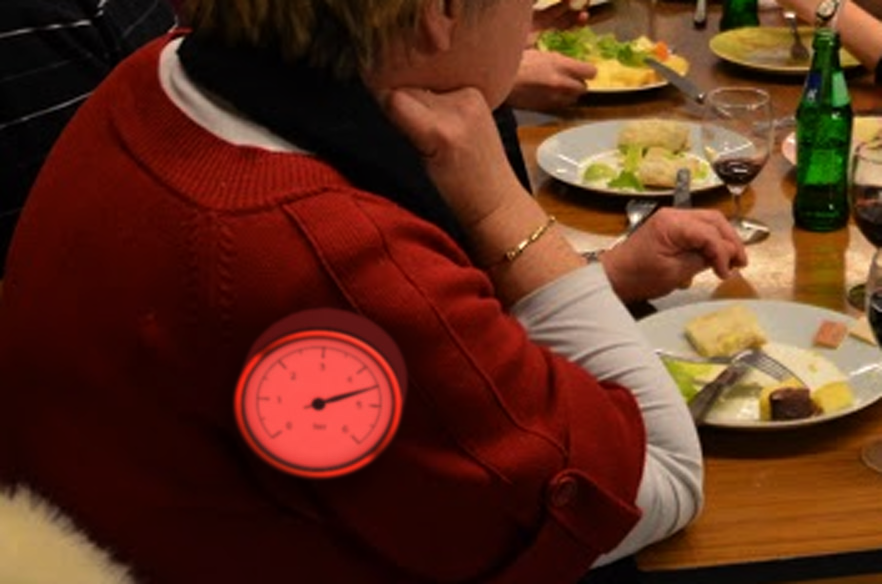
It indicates 4.5; bar
